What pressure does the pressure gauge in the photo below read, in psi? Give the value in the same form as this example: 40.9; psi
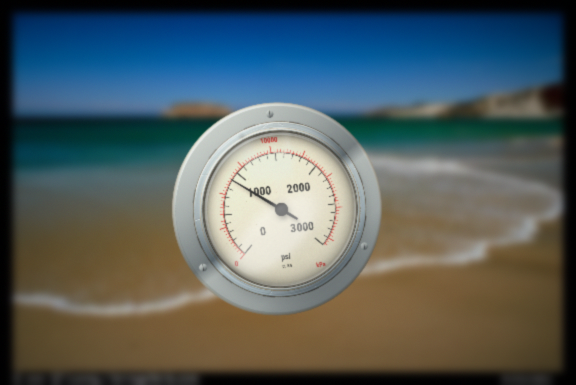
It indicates 900; psi
